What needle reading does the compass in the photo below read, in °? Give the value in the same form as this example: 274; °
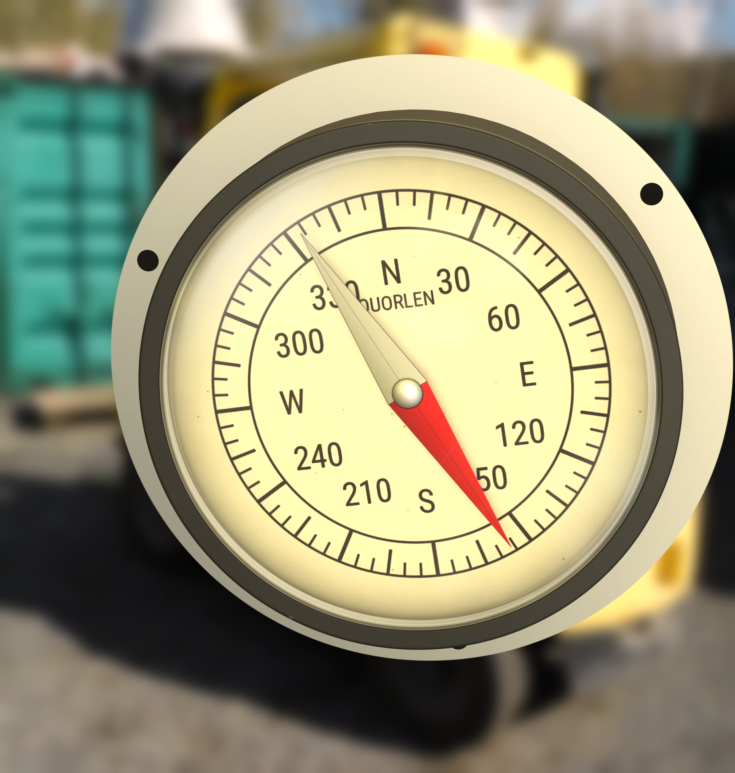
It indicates 155; °
